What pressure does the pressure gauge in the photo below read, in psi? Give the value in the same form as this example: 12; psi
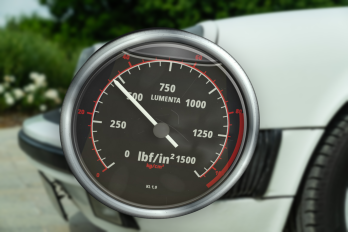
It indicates 475; psi
